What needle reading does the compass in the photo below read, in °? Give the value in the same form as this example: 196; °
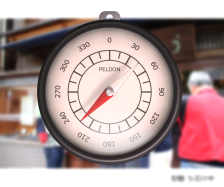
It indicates 225; °
